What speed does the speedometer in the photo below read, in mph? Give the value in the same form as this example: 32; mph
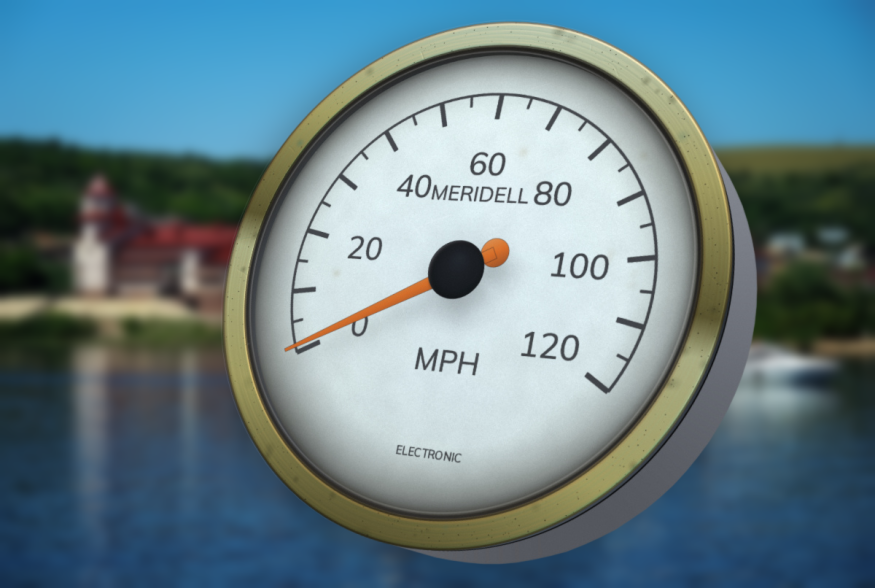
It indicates 0; mph
